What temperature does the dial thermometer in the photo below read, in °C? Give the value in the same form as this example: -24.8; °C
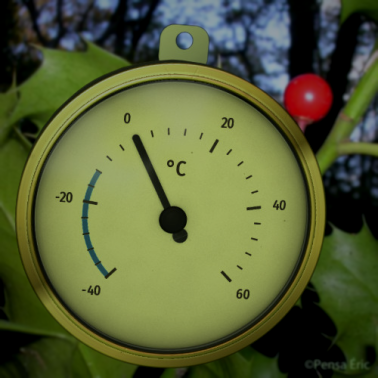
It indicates 0; °C
